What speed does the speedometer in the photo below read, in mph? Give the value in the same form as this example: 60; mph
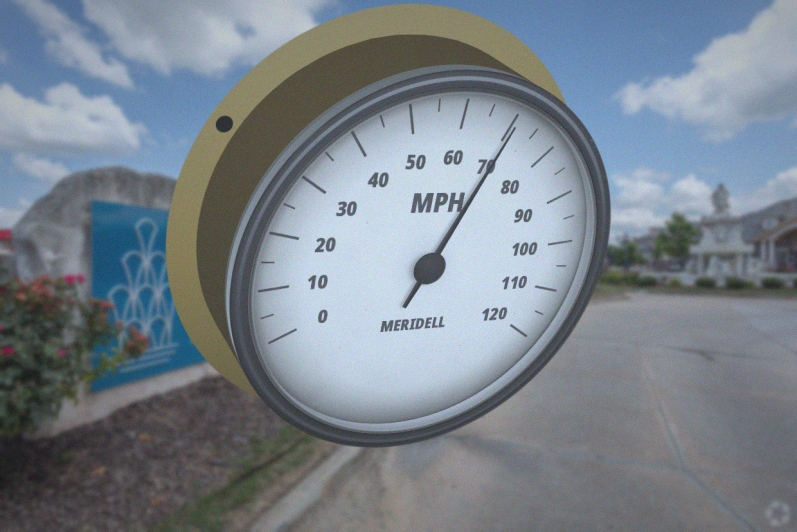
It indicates 70; mph
